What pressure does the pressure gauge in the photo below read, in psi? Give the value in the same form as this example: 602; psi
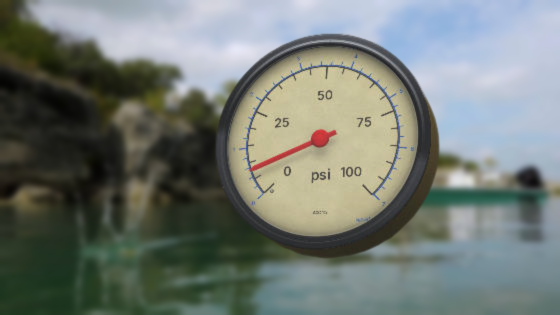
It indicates 7.5; psi
